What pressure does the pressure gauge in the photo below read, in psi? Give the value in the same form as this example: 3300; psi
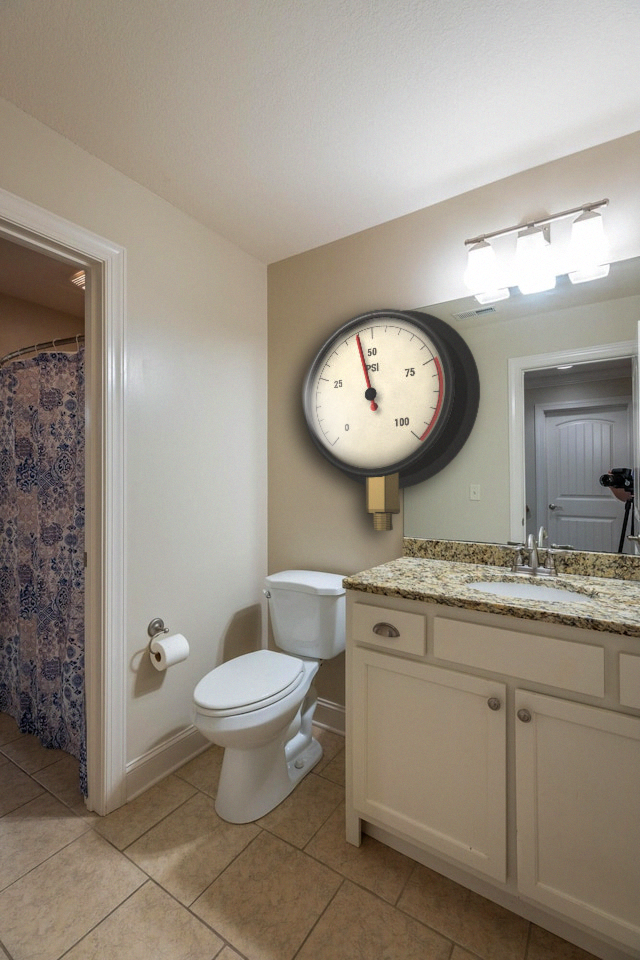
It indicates 45; psi
